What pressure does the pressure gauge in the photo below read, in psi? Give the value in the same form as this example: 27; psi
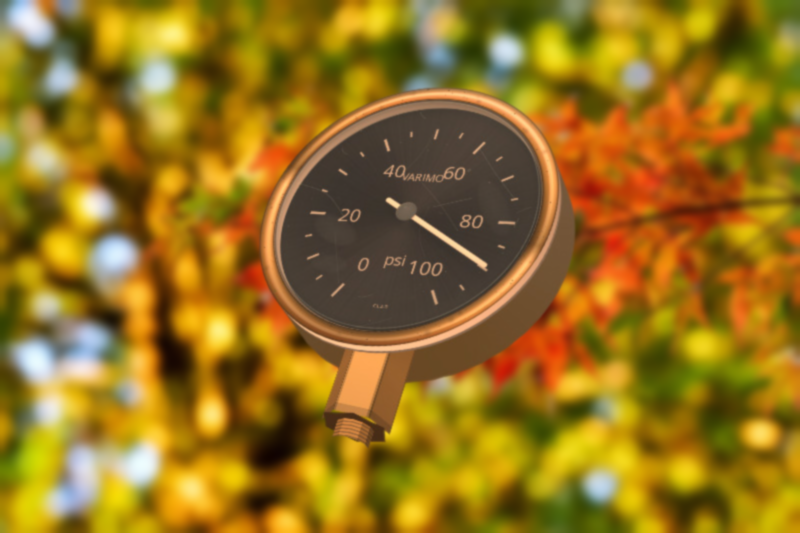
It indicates 90; psi
